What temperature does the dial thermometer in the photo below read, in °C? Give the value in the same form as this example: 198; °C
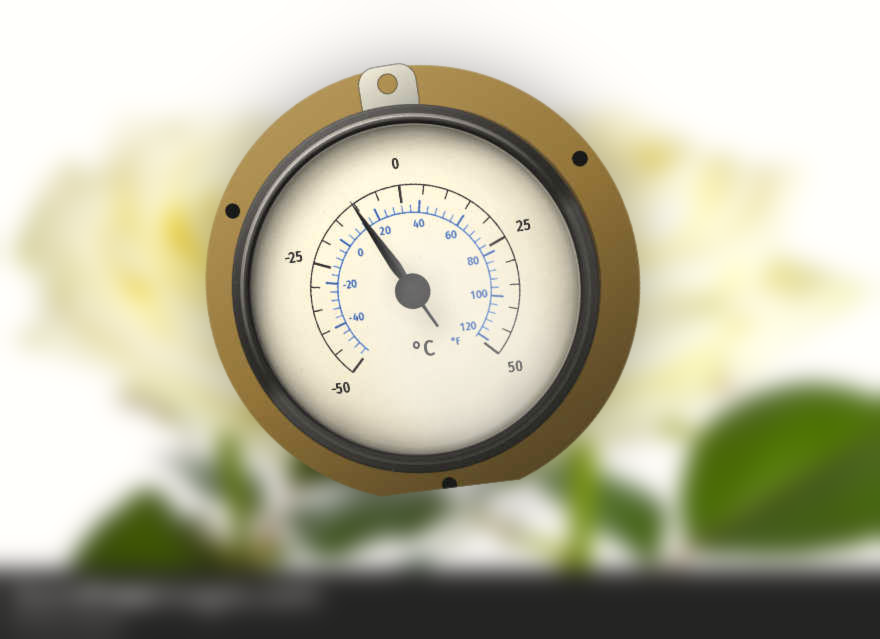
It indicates -10; °C
